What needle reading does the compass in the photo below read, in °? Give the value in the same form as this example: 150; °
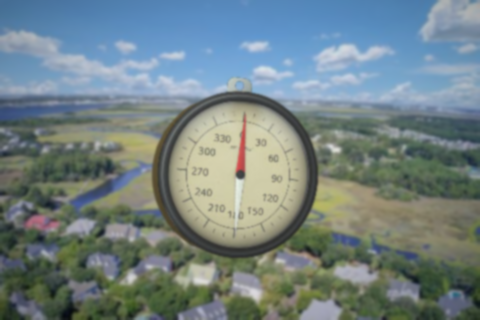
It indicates 0; °
